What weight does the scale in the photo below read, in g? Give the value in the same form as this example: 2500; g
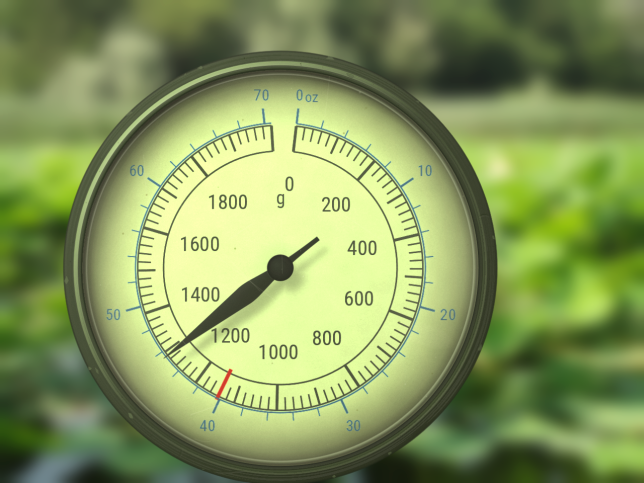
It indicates 1290; g
